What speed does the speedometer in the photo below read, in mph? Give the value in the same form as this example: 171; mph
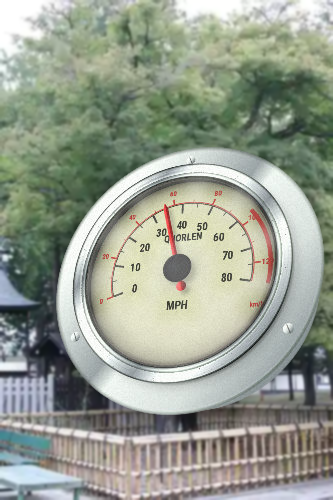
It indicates 35; mph
